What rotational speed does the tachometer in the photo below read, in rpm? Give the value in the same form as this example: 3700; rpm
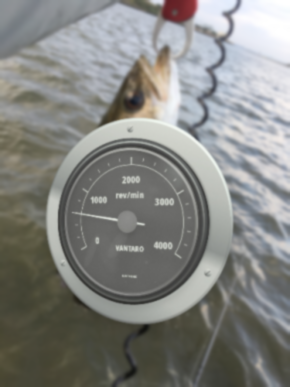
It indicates 600; rpm
